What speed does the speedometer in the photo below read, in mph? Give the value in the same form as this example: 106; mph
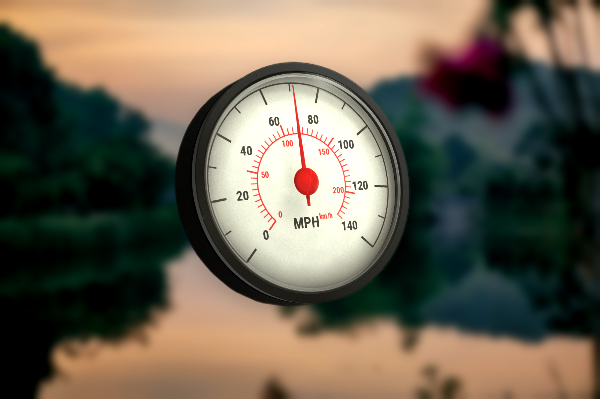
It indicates 70; mph
